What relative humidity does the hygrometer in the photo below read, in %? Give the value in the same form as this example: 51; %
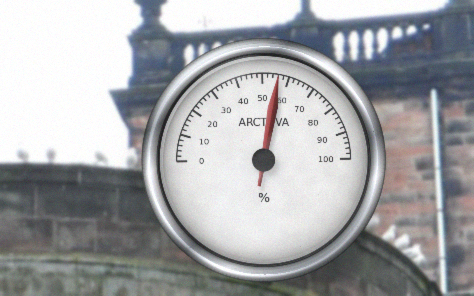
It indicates 56; %
